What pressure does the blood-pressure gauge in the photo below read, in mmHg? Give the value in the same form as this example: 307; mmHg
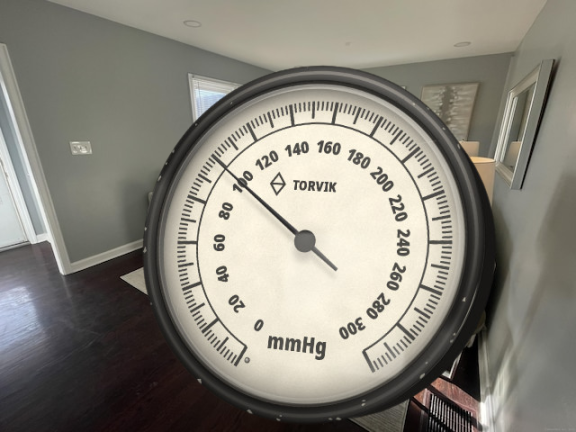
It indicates 100; mmHg
